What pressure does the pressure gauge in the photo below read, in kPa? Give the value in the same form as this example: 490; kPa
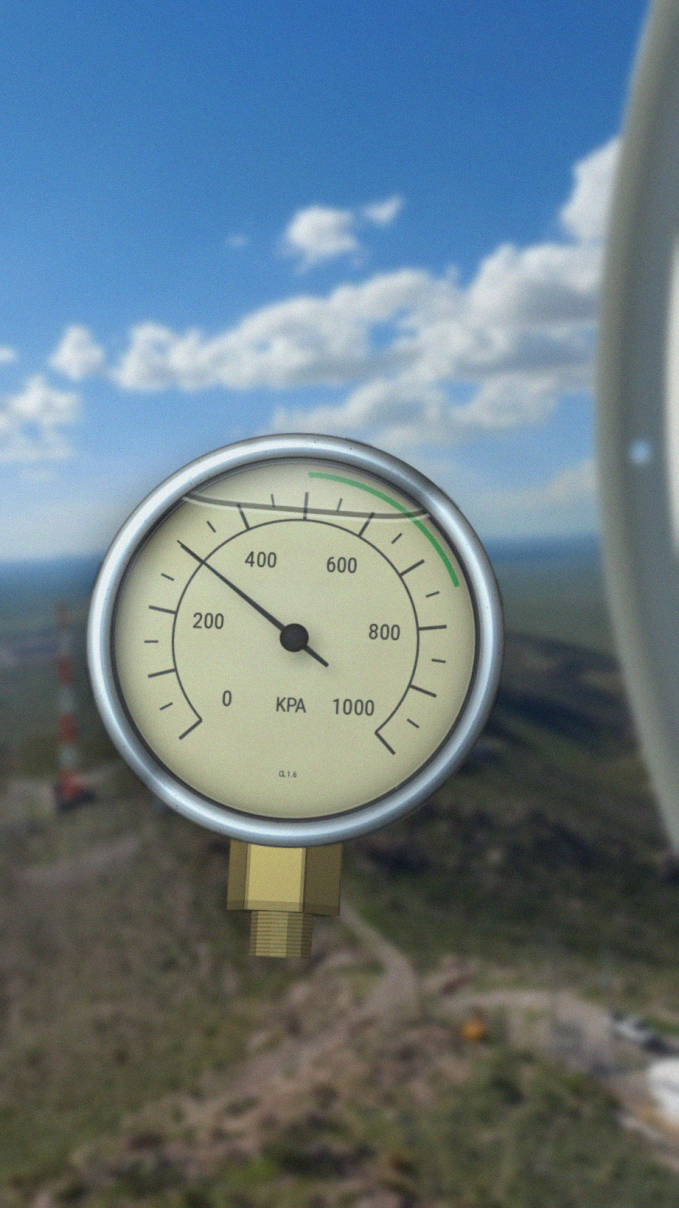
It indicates 300; kPa
